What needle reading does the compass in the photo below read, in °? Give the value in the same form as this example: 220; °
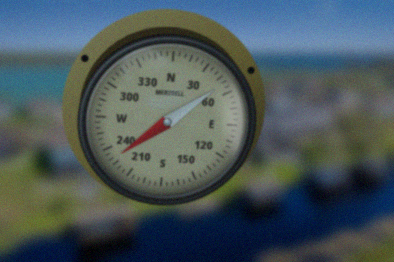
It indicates 230; °
